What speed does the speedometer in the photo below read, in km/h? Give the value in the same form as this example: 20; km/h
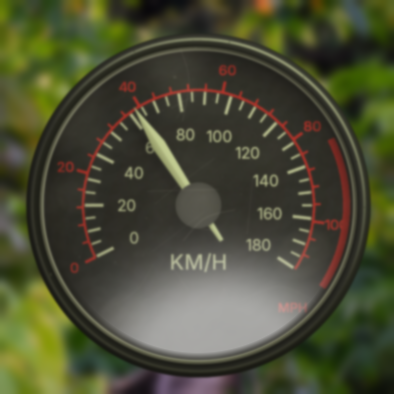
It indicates 62.5; km/h
